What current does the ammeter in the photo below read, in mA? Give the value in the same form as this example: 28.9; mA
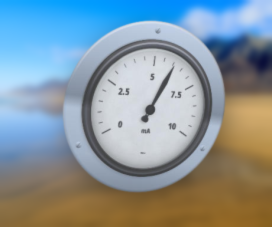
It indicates 6; mA
